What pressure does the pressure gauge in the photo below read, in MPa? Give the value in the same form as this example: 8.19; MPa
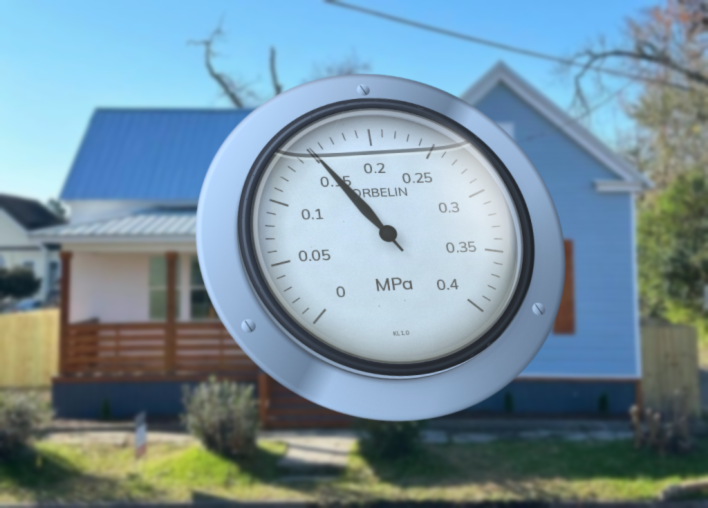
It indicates 0.15; MPa
